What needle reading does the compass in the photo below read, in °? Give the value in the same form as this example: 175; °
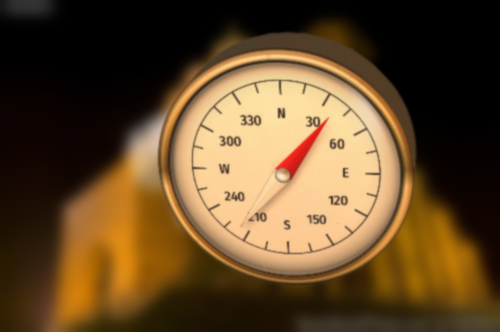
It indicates 37.5; °
